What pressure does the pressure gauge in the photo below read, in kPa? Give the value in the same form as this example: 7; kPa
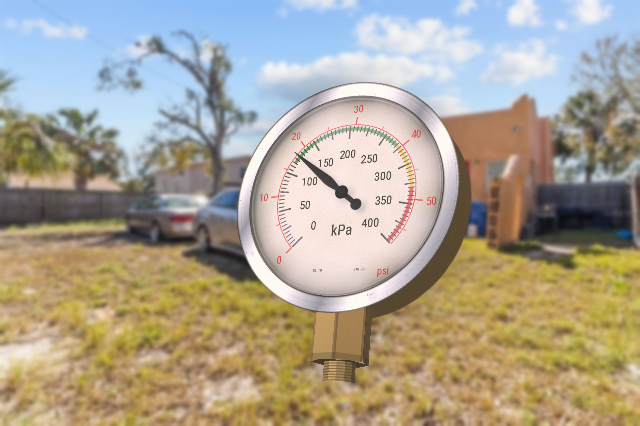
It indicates 125; kPa
